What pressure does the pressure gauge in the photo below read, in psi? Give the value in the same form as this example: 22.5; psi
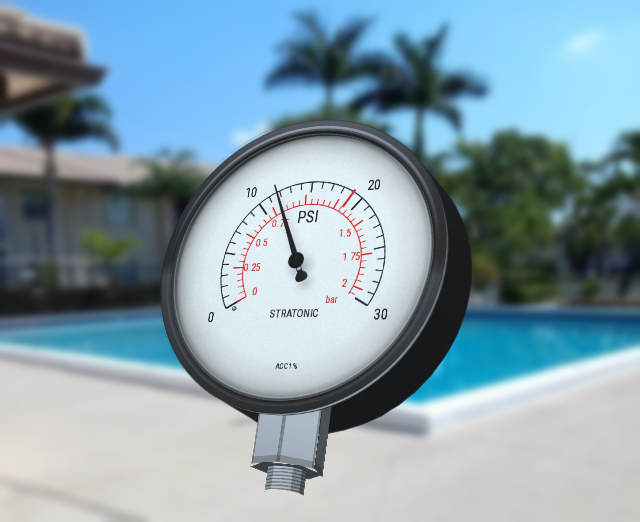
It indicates 12; psi
